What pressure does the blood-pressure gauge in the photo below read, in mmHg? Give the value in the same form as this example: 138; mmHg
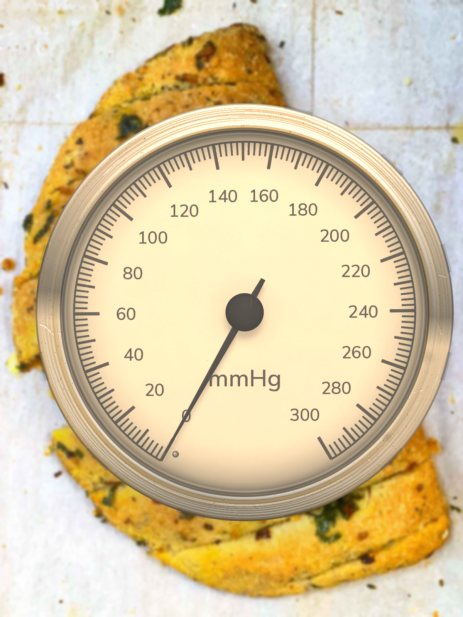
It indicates 0; mmHg
